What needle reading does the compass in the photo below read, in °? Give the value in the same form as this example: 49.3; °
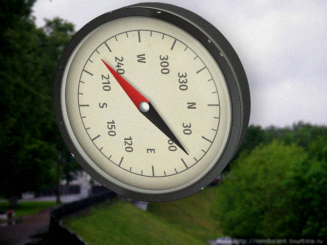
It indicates 230; °
